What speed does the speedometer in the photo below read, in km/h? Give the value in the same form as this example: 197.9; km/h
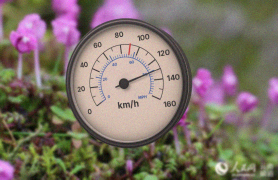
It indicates 130; km/h
